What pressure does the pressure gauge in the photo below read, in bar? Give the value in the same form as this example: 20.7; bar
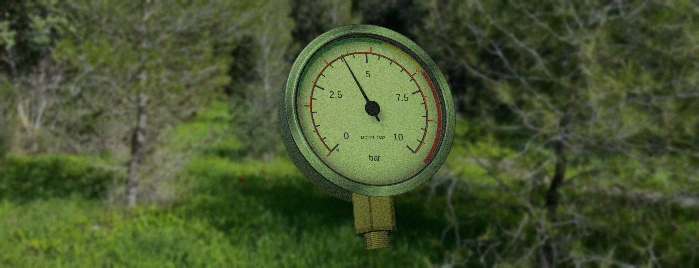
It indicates 4; bar
